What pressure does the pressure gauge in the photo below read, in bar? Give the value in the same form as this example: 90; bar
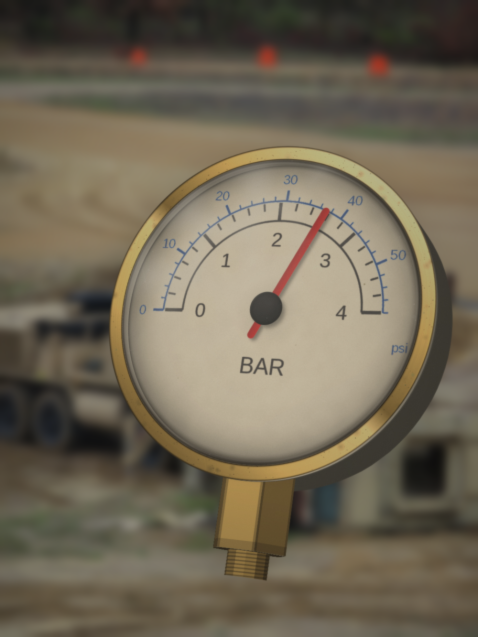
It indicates 2.6; bar
